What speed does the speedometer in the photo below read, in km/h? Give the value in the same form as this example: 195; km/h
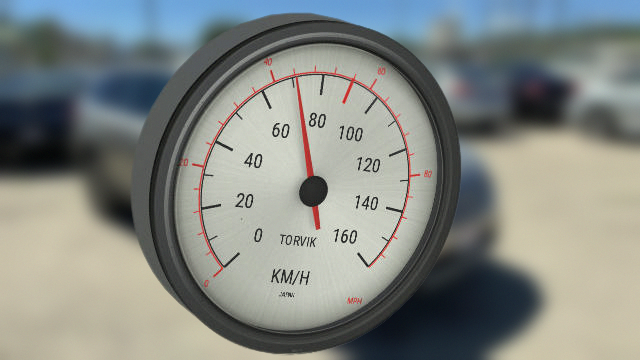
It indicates 70; km/h
